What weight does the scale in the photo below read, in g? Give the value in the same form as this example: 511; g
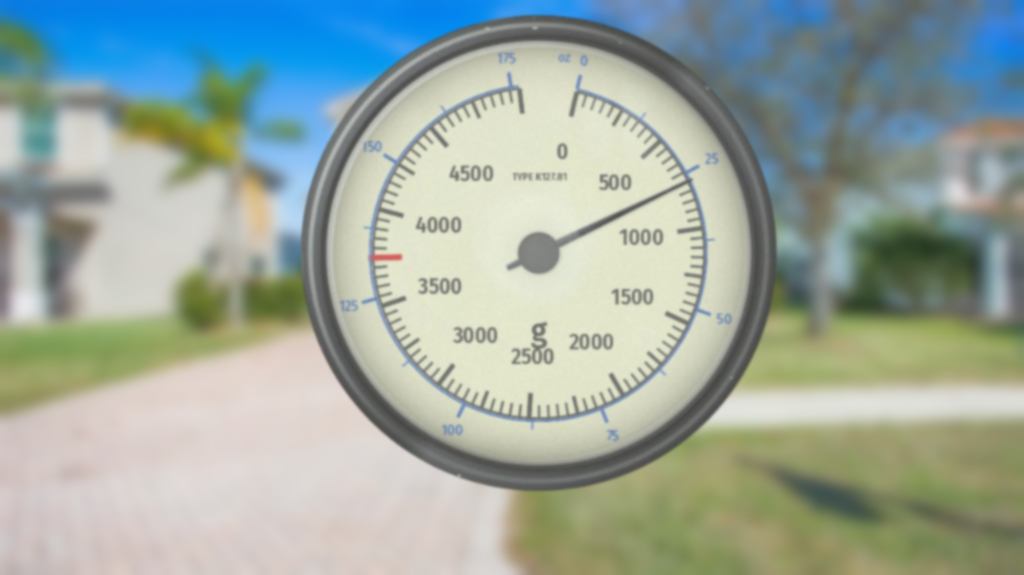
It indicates 750; g
